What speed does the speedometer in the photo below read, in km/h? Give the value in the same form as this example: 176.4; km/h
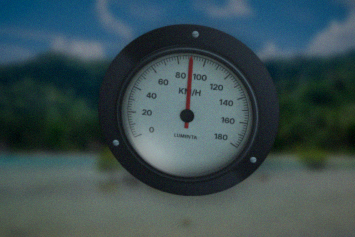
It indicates 90; km/h
